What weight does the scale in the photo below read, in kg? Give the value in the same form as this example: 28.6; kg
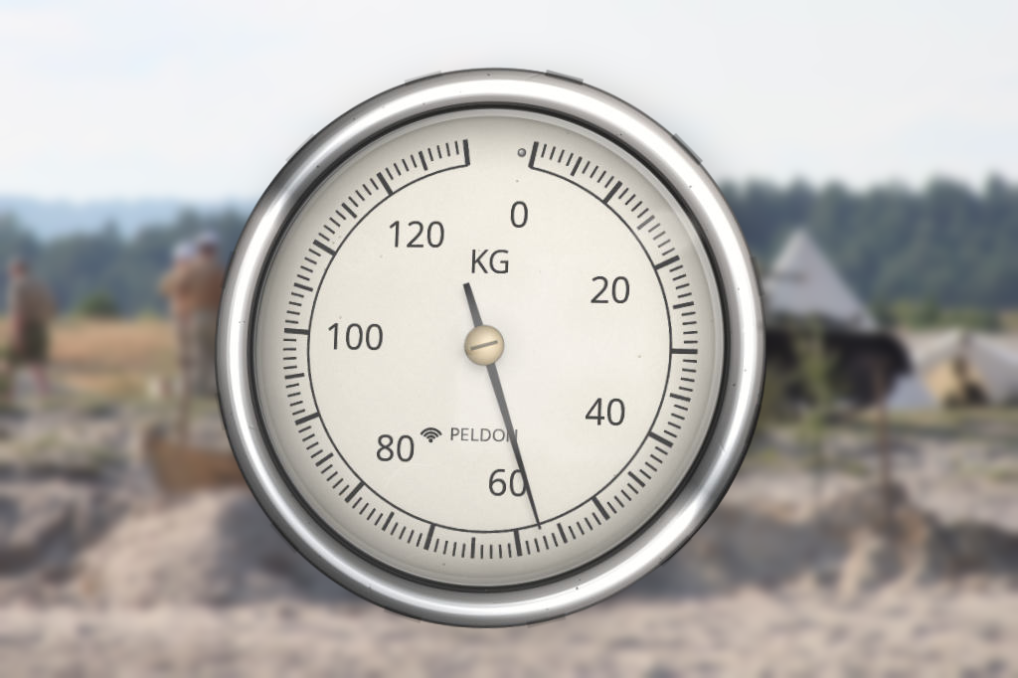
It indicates 57; kg
